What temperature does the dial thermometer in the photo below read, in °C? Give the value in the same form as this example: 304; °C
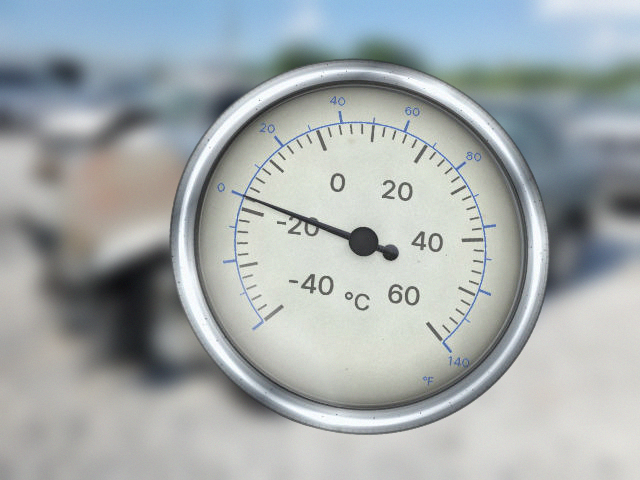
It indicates -18; °C
